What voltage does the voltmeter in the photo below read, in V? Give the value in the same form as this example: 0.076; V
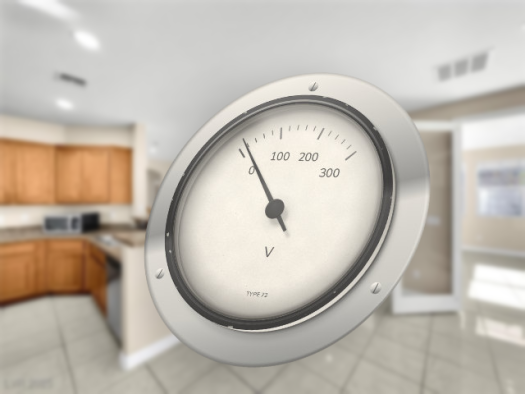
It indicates 20; V
